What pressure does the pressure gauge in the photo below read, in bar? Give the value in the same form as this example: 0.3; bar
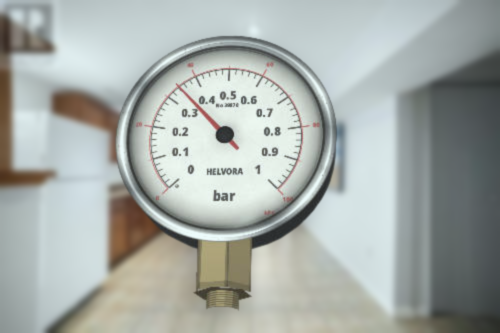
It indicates 0.34; bar
